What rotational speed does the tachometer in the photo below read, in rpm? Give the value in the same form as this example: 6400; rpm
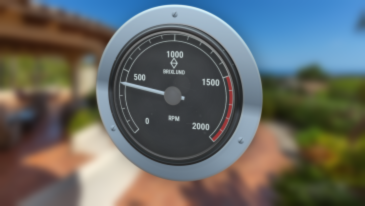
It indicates 400; rpm
